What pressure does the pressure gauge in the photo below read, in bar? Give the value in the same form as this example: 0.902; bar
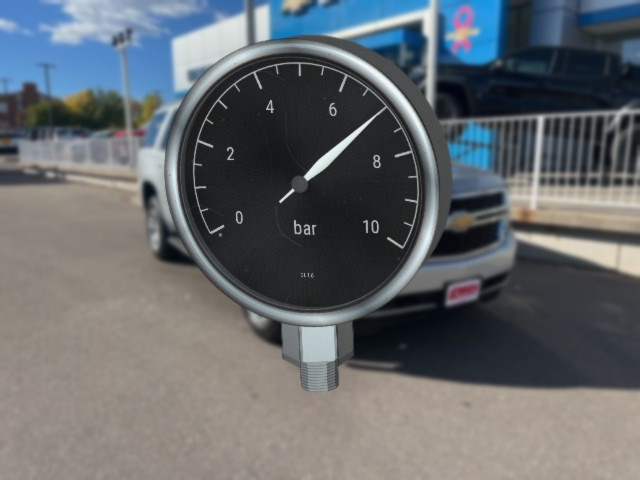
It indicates 7; bar
